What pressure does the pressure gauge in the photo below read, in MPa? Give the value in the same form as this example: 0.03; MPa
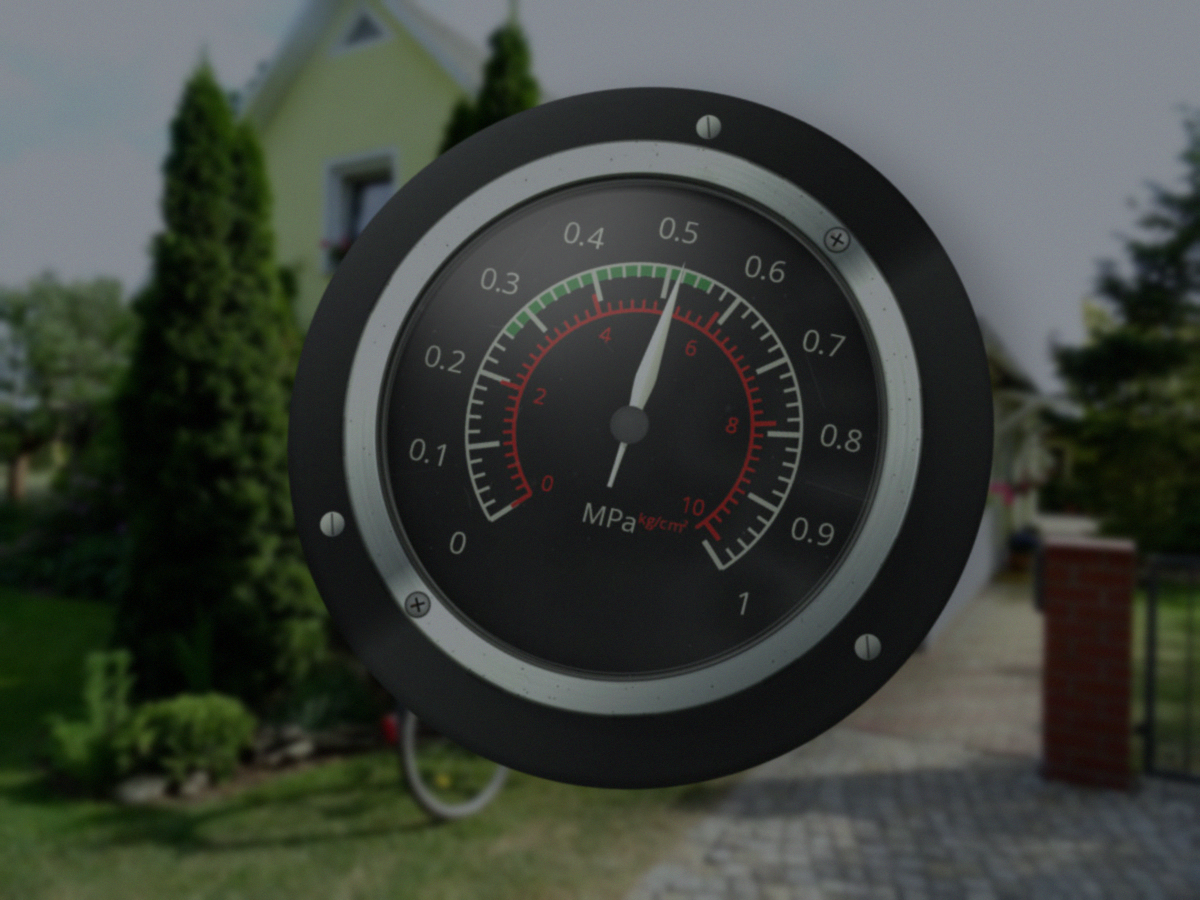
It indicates 0.52; MPa
